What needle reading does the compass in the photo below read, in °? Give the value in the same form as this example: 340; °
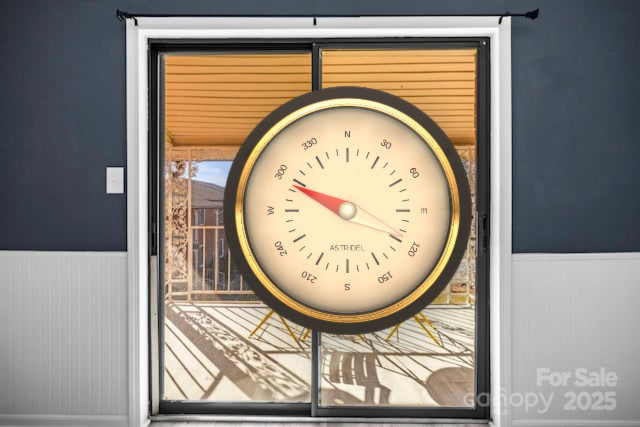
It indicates 295; °
